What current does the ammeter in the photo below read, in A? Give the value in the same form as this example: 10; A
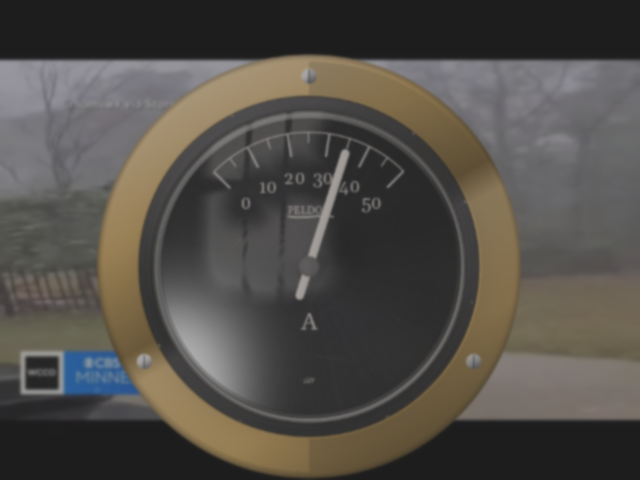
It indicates 35; A
